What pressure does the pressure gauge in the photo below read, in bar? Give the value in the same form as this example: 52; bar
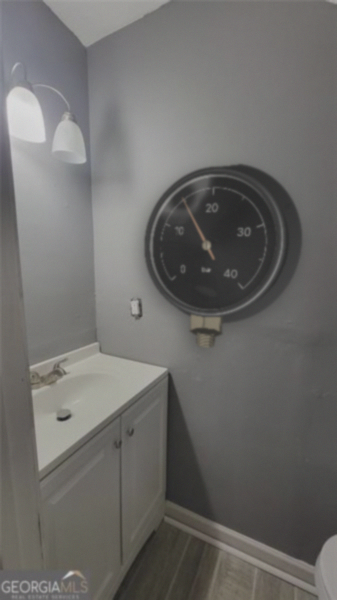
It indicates 15; bar
